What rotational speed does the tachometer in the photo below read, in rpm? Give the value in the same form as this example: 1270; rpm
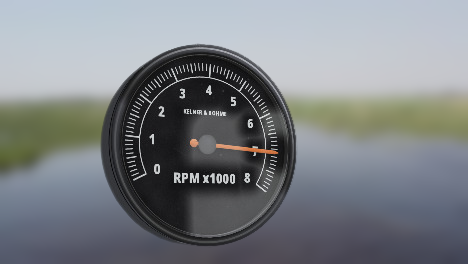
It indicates 7000; rpm
